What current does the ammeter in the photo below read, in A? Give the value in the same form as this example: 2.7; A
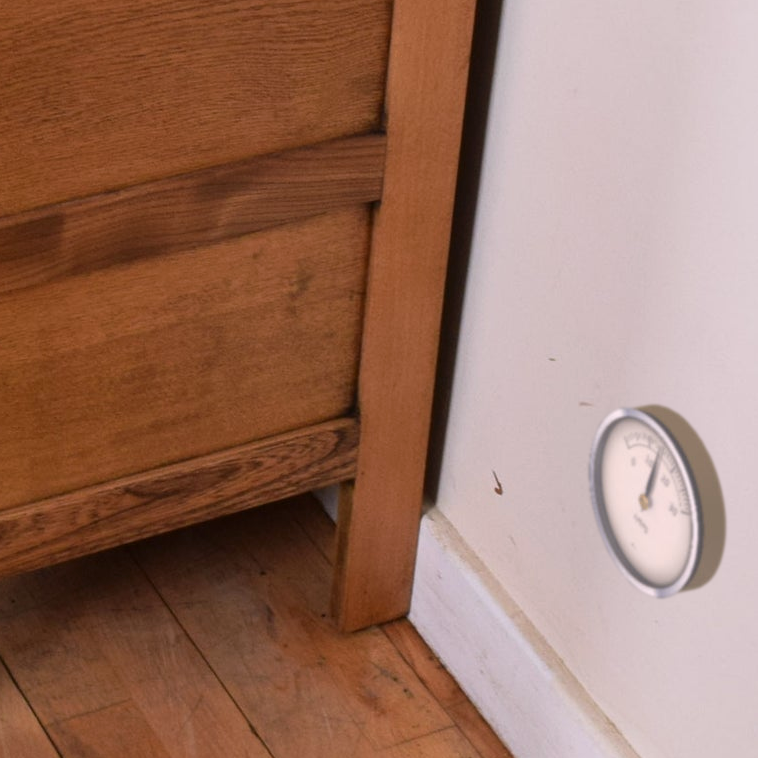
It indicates 15; A
